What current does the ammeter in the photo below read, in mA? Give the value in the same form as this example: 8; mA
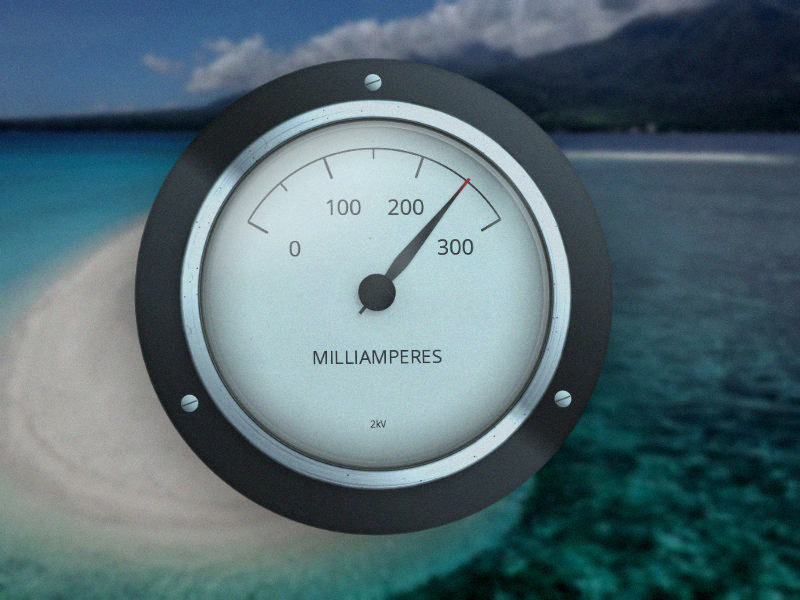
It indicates 250; mA
